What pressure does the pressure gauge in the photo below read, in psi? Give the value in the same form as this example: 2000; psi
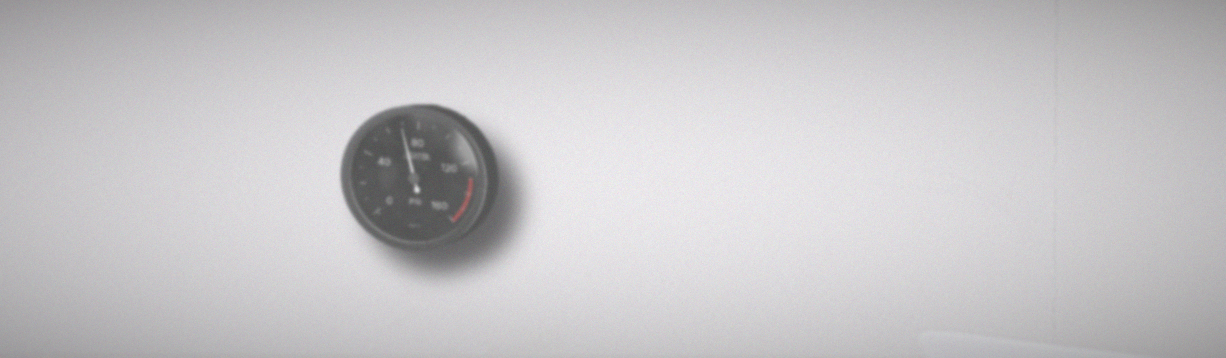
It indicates 70; psi
